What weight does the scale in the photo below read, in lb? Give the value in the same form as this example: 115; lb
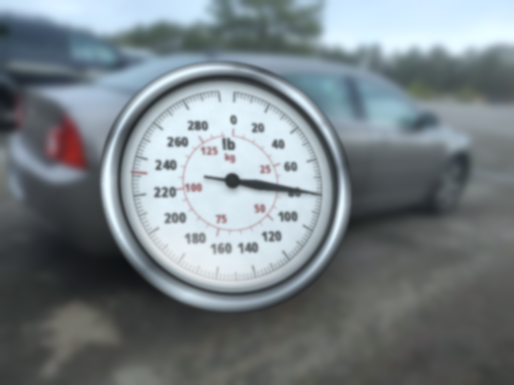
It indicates 80; lb
